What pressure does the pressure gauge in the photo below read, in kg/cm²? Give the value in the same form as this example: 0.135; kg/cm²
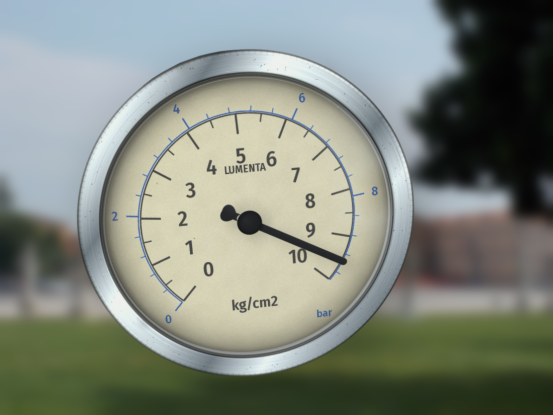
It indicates 9.5; kg/cm²
